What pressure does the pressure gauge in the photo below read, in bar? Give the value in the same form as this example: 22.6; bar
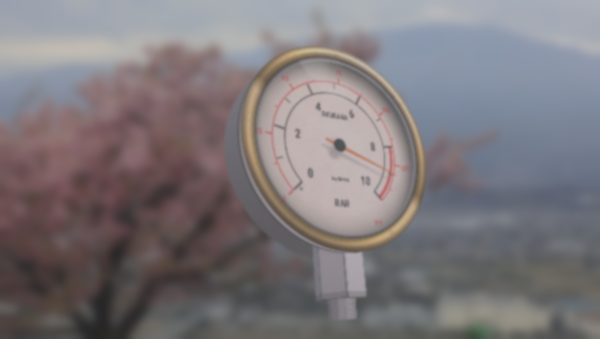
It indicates 9; bar
